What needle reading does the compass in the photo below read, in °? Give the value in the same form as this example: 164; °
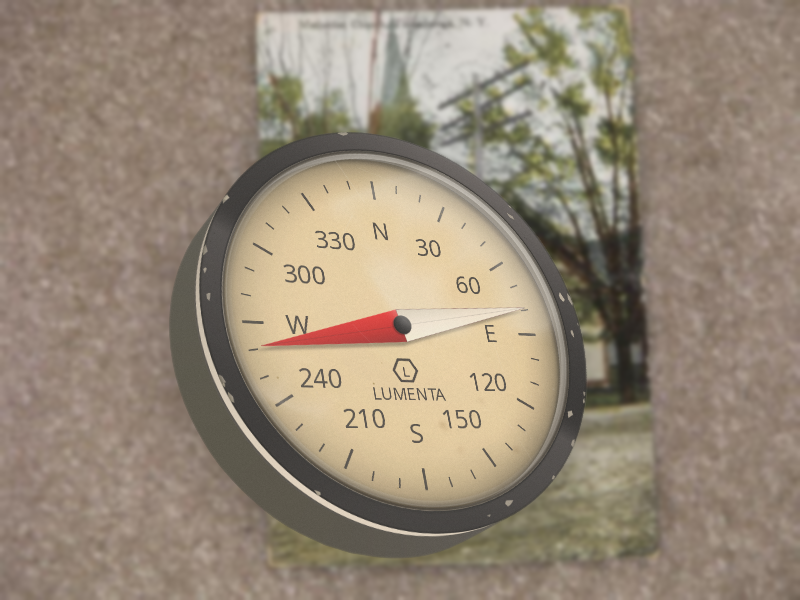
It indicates 260; °
